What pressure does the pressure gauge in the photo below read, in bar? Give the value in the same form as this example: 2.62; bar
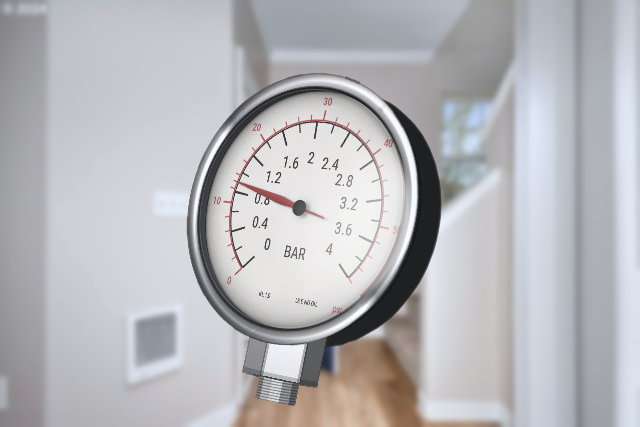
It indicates 0.9; bar
